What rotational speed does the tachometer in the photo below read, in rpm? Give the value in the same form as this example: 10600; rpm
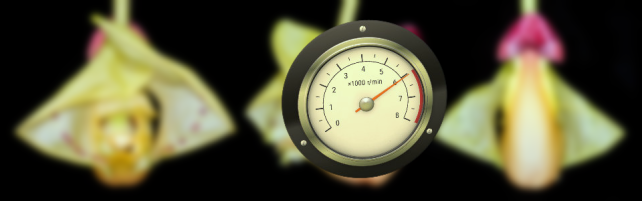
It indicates 6000; rpm
